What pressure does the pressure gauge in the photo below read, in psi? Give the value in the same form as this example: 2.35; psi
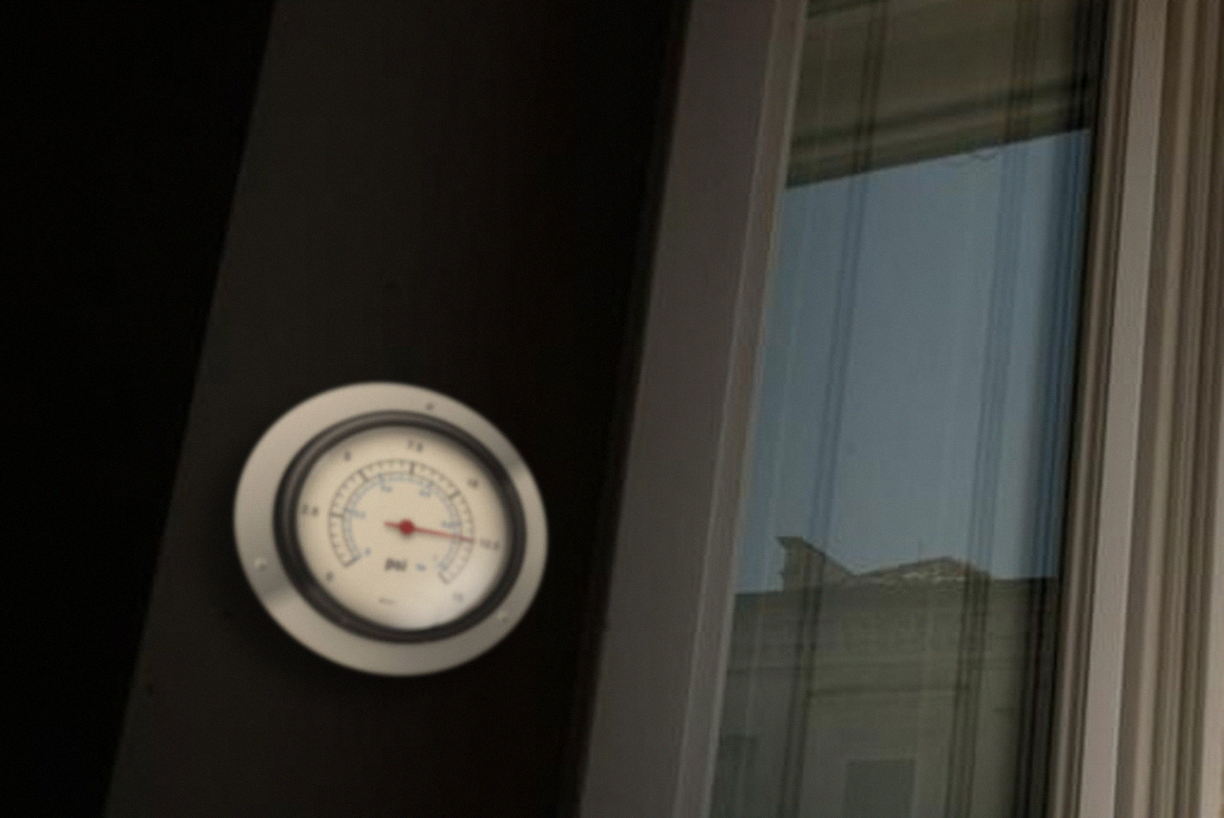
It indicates 12.5; psi
